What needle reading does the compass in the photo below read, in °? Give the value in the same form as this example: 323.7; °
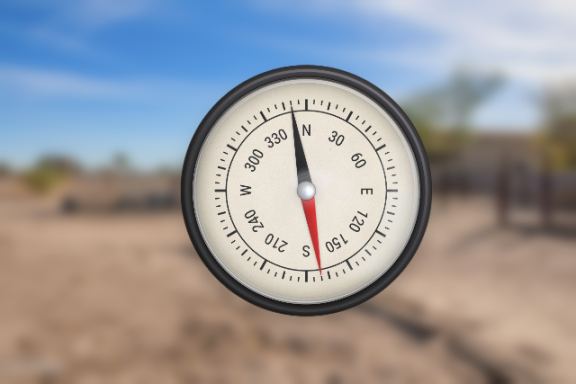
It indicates 170; °
